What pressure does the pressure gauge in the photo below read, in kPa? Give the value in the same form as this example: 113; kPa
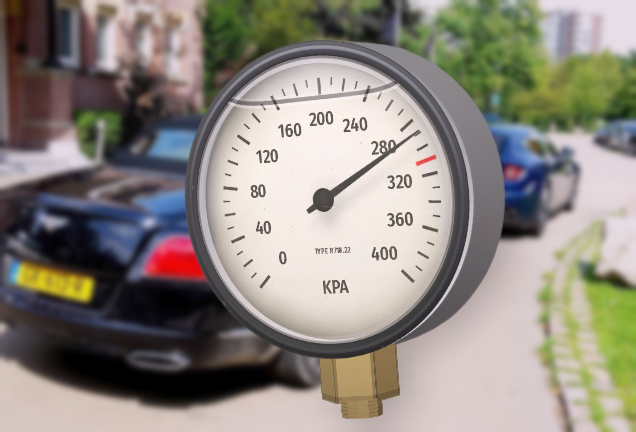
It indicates 290; kPa
